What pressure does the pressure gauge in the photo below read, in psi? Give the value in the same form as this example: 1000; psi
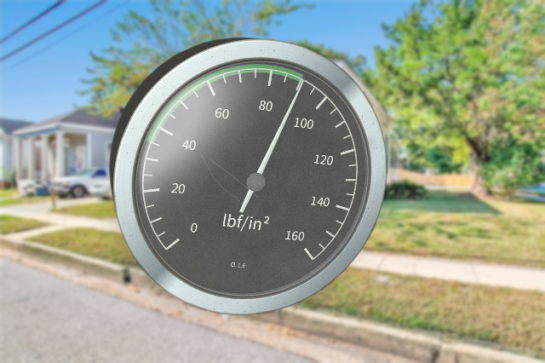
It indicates 90; psi
